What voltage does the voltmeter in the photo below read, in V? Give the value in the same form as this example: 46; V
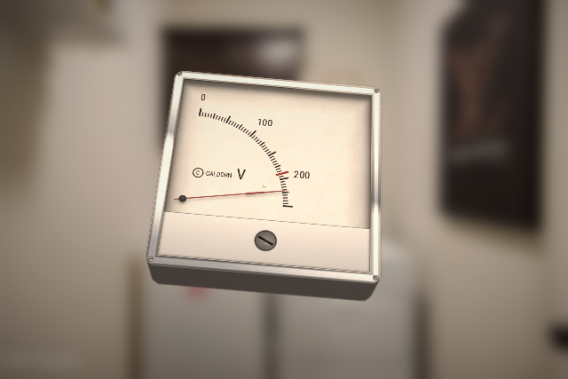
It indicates 225; V
